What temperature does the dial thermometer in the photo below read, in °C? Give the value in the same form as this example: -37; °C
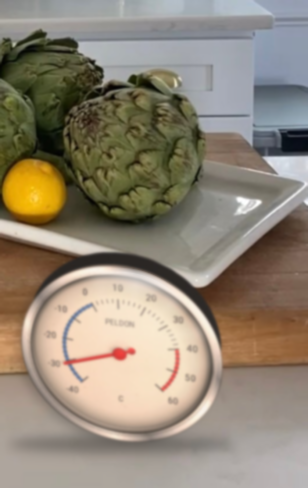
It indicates -30; °C
